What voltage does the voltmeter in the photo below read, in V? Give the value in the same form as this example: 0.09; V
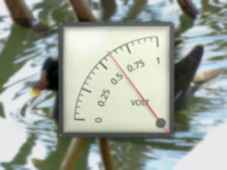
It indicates 0.6; V
